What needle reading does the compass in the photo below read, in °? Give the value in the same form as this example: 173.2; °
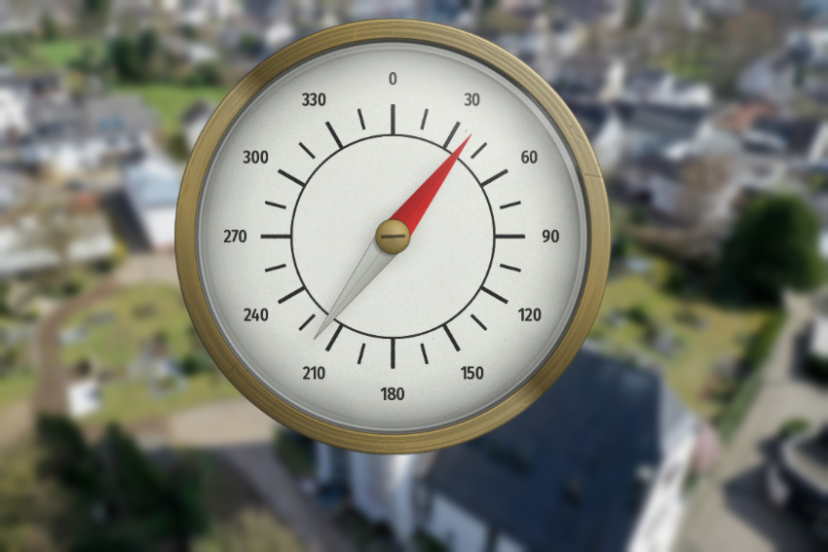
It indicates 37.5; °
